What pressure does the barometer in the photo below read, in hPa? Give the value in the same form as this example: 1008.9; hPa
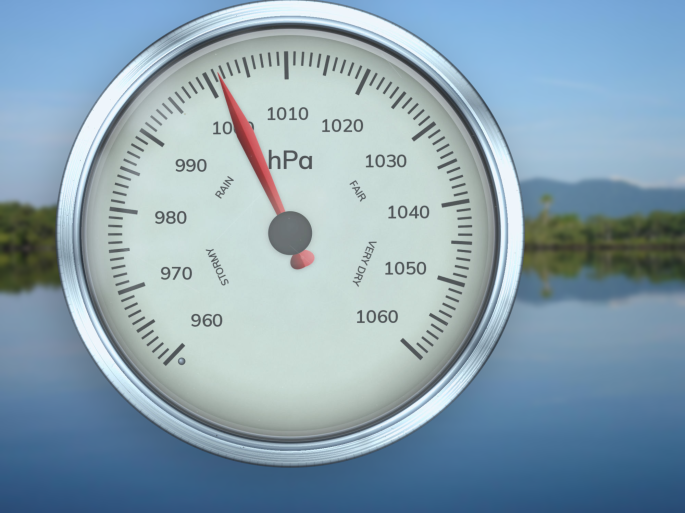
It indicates 1001.5; hPa
